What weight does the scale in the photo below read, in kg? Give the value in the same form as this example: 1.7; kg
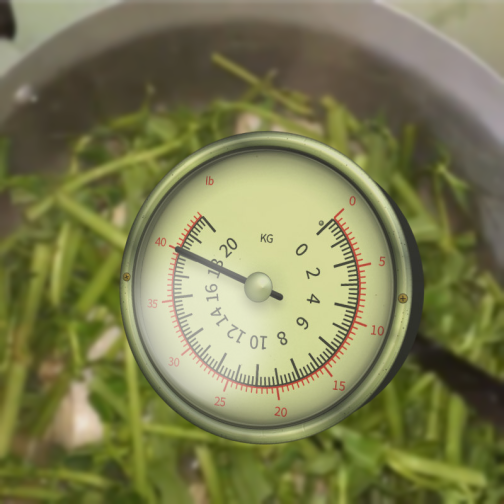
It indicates 18.2; kg
